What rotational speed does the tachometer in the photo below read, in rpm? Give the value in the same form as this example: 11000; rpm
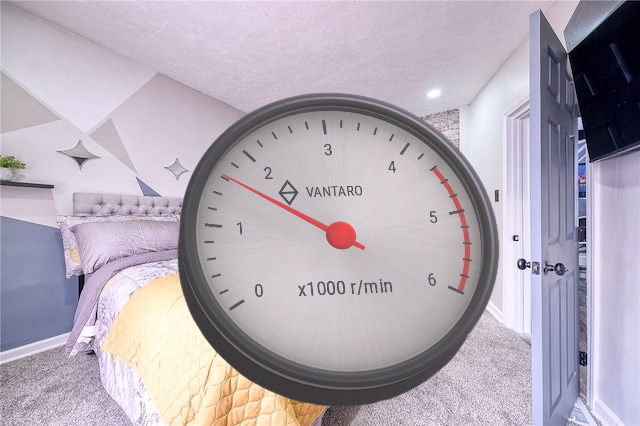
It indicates 1600; rpm
